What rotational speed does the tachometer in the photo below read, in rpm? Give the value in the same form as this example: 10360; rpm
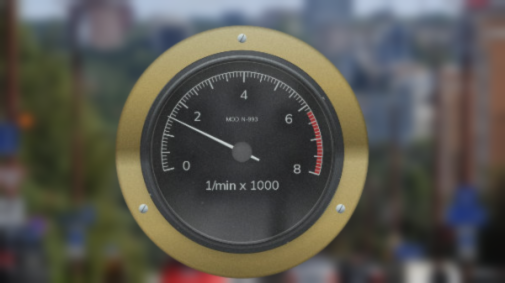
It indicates 1500; rpm
